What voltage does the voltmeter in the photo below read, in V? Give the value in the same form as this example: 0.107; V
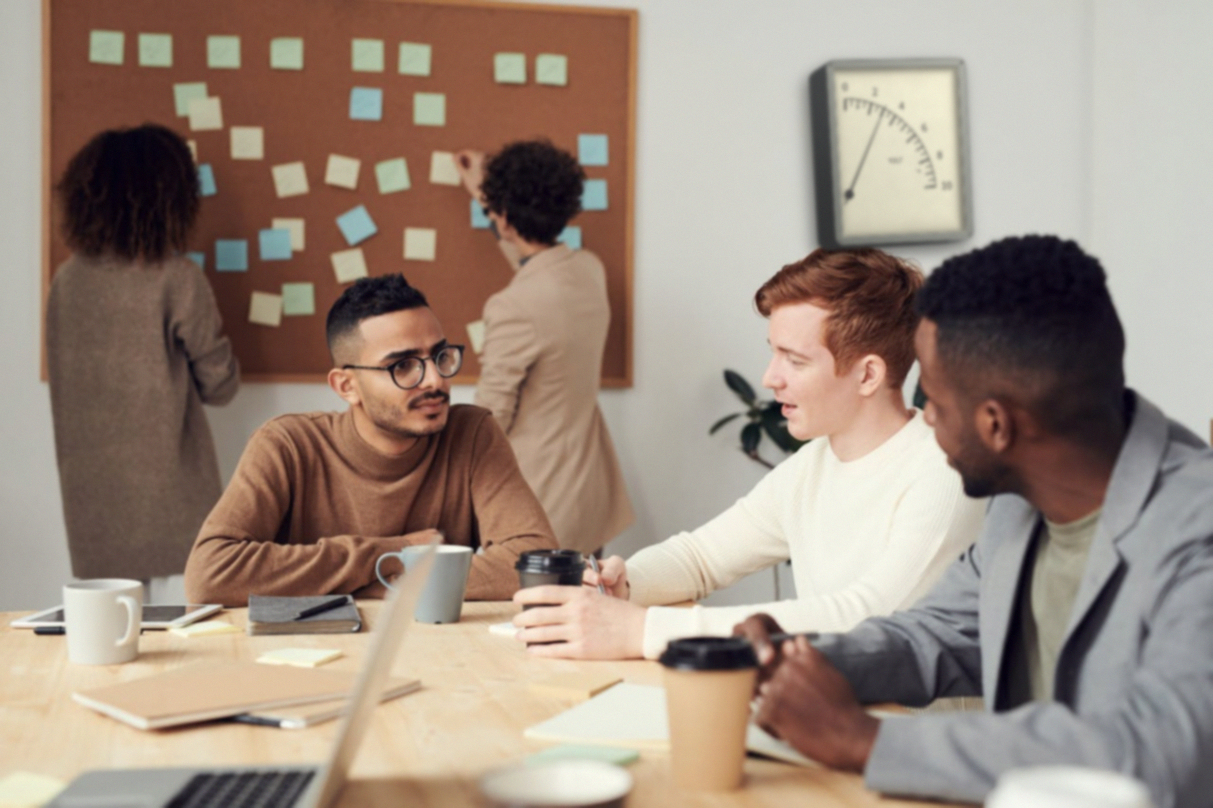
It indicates 3; V
